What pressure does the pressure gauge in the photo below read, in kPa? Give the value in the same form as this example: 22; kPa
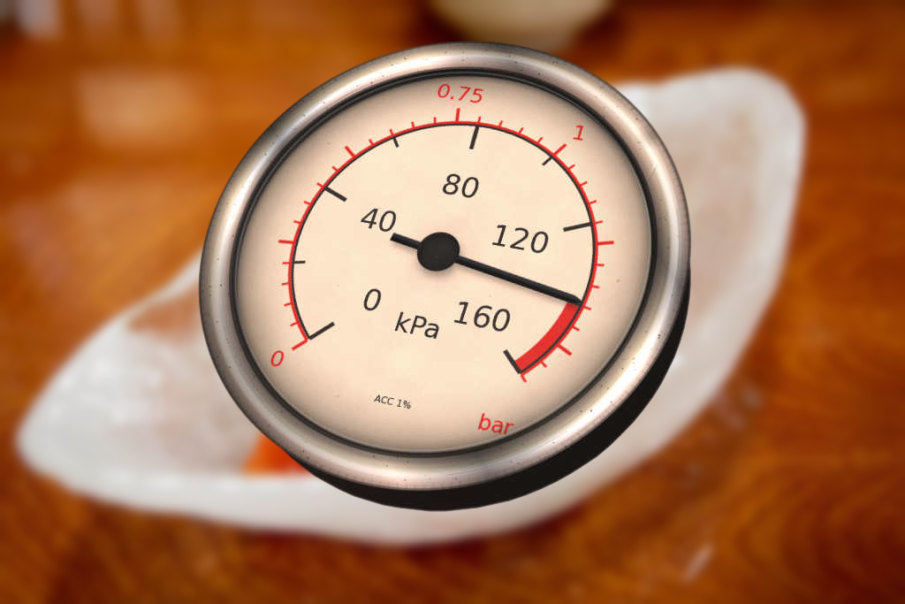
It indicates 140; kPa
